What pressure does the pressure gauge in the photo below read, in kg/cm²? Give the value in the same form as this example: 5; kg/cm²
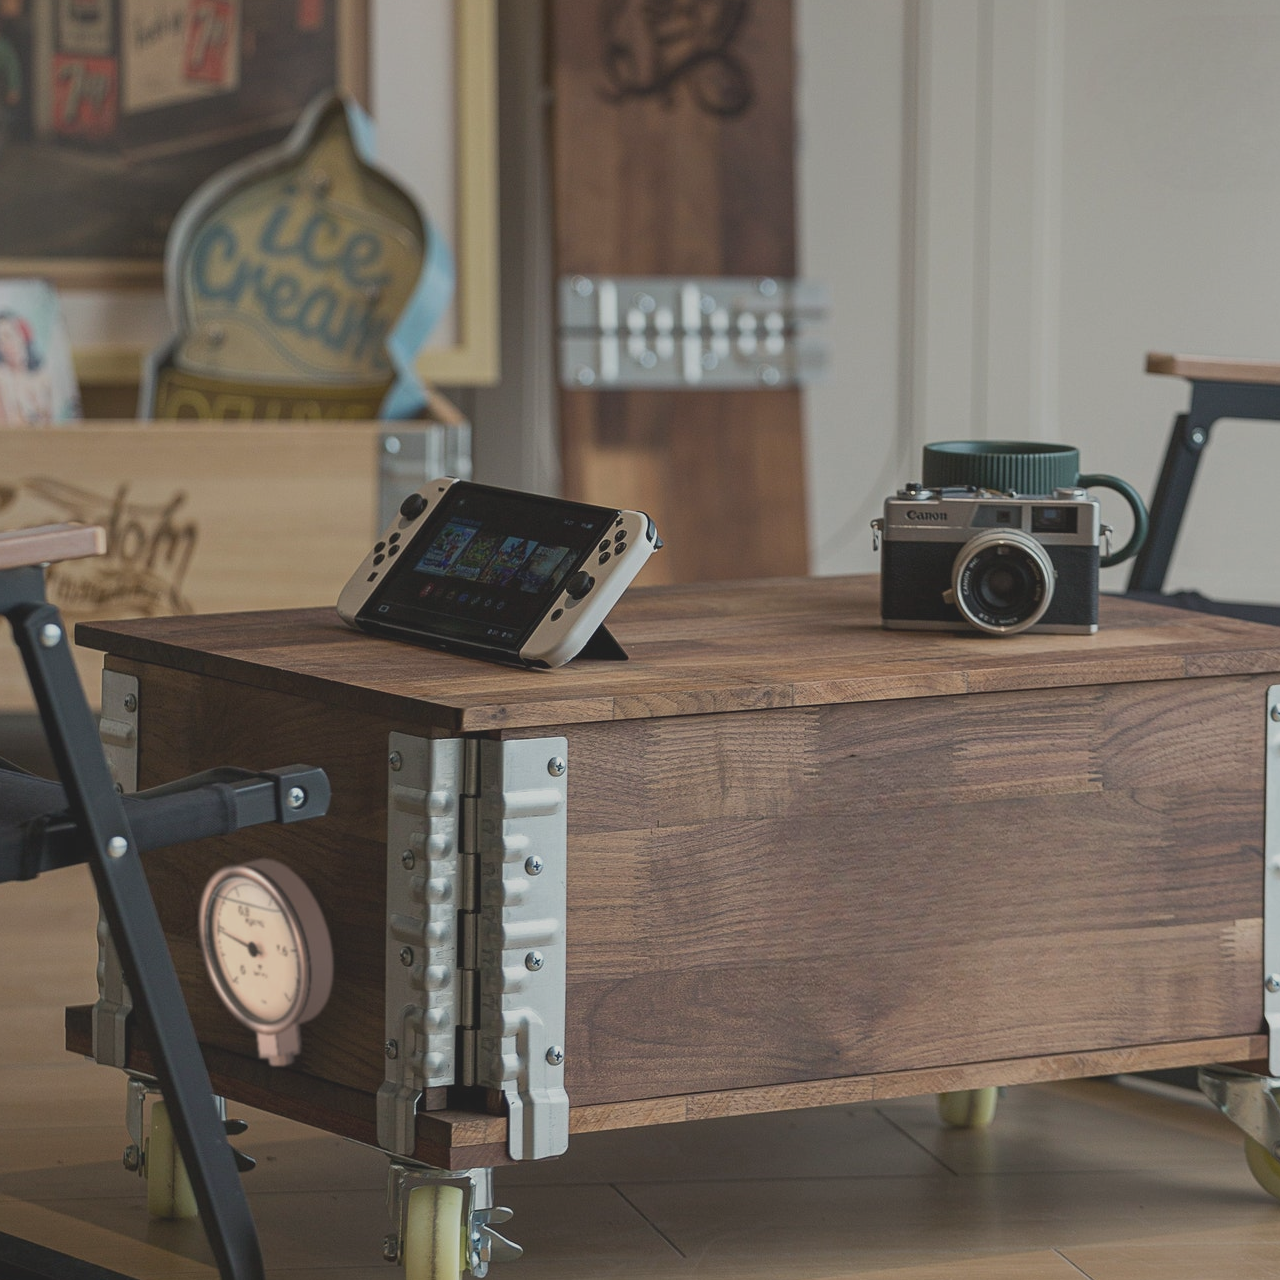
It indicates 0.4; kg/cm²
